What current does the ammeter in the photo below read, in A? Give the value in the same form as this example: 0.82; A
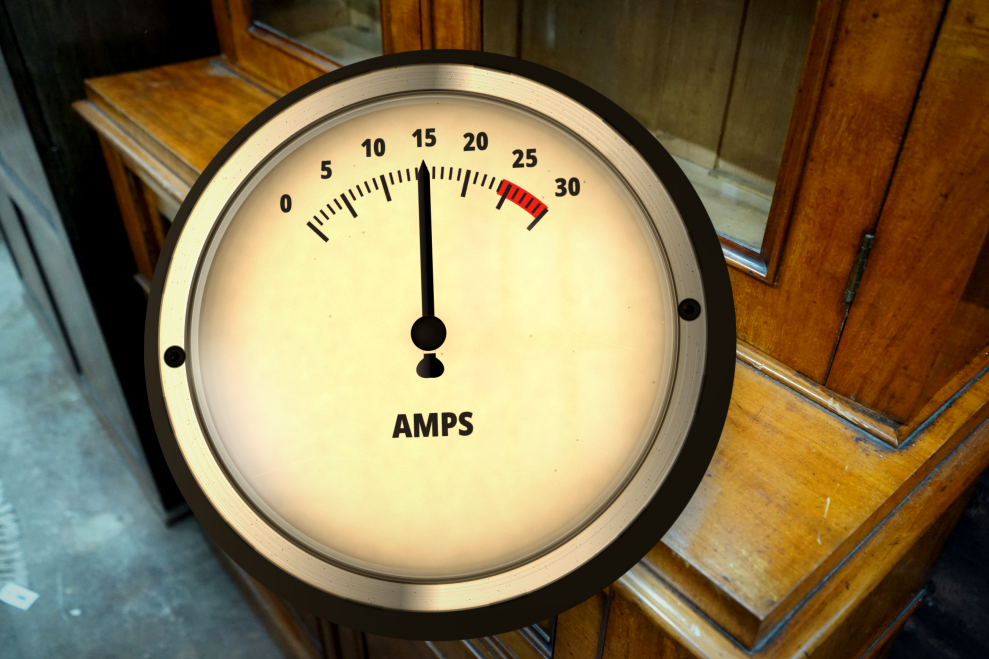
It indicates 15; A
